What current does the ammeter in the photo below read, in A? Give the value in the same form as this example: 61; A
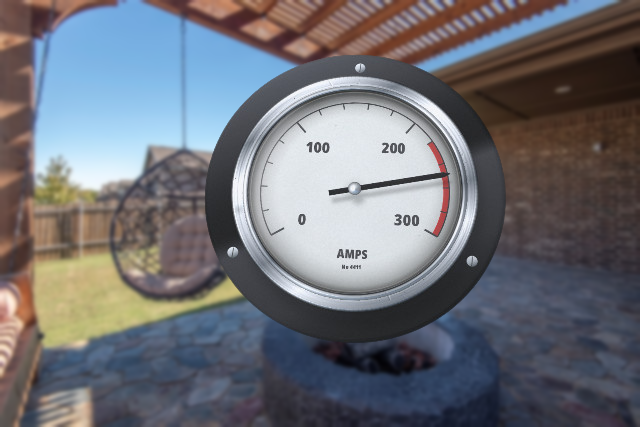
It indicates 250; A
